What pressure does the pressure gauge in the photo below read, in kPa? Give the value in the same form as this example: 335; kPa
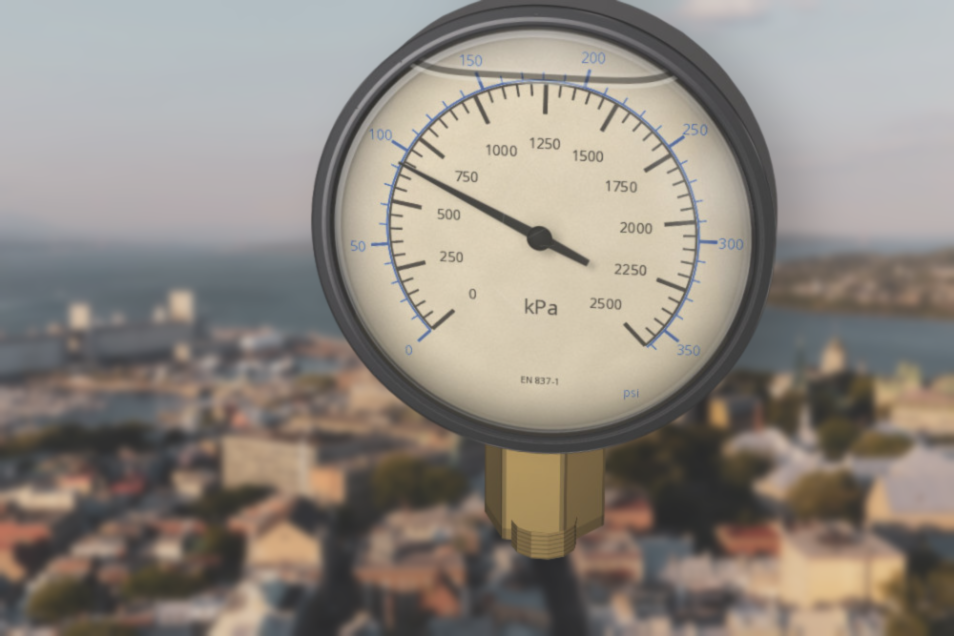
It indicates 650; kPa
